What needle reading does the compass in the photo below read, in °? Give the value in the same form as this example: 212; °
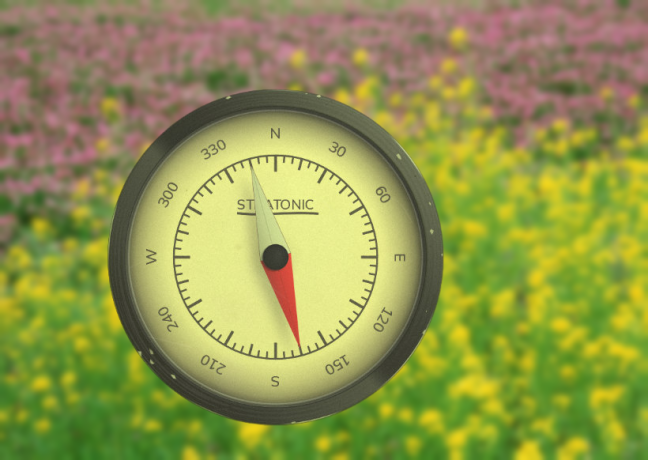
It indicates 165; °
